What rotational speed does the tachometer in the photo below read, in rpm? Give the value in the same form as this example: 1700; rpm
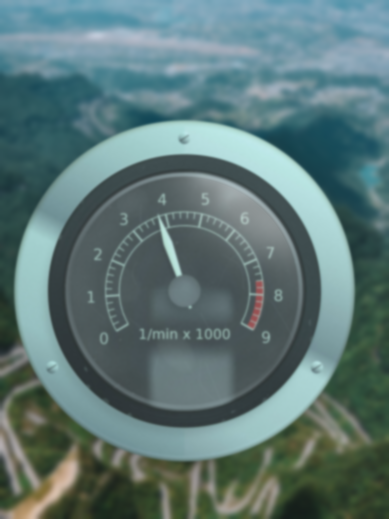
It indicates 3800; rpm
